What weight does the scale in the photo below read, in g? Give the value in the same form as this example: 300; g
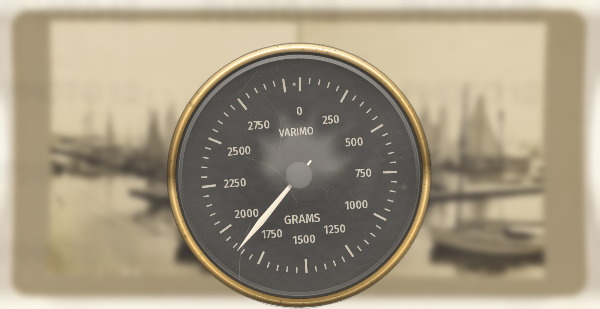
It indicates 1875; g
